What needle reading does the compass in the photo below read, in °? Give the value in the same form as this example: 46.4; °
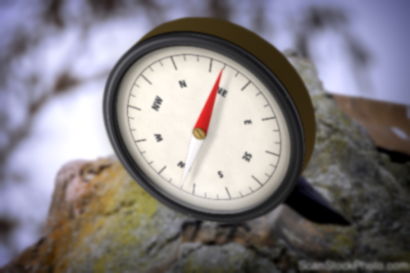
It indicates 40; °
